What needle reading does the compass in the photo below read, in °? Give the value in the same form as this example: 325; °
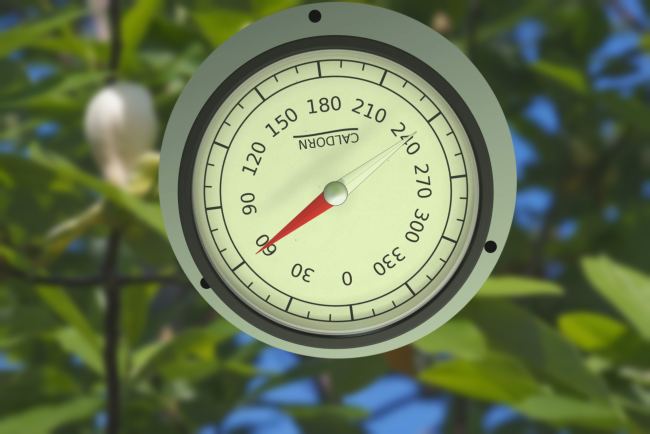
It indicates 60; °
